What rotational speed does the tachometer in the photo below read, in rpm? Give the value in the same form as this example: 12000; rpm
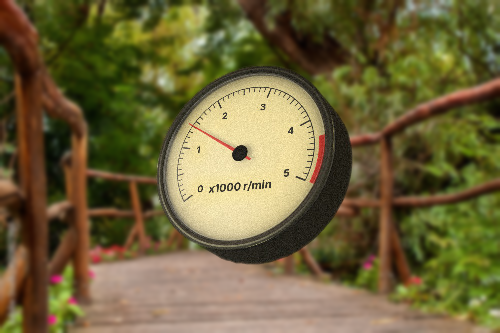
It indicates 1400; rpm
